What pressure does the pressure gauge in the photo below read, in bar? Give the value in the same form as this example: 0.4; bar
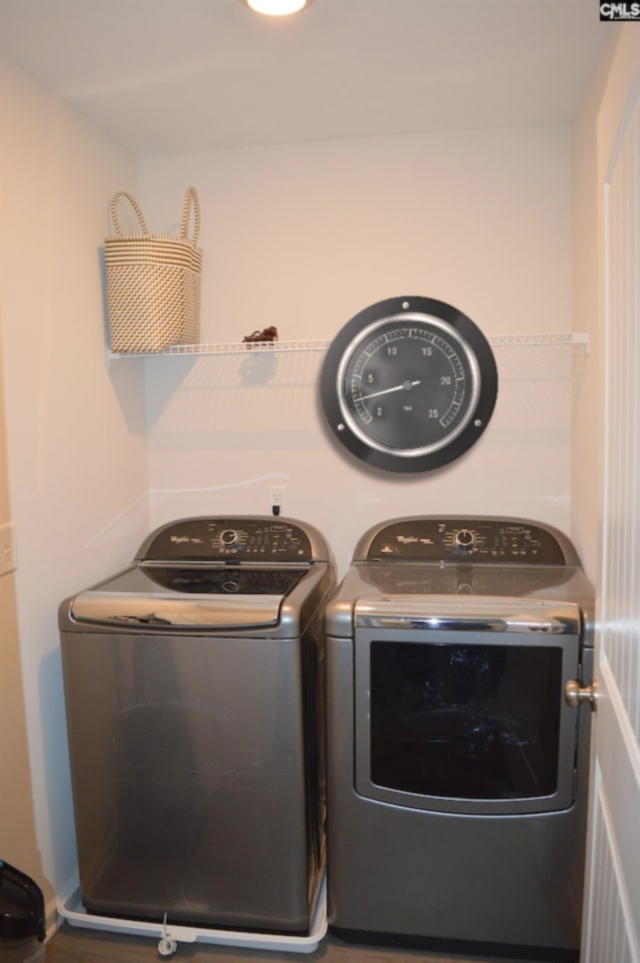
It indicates 2.5; bar
